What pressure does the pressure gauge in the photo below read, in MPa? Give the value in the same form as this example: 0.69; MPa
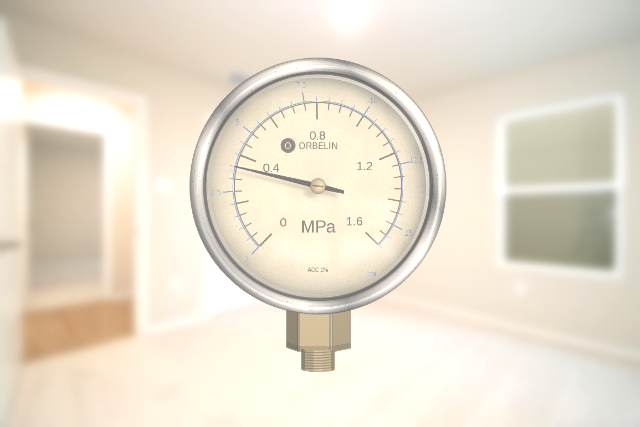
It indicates 0.35; MPa
